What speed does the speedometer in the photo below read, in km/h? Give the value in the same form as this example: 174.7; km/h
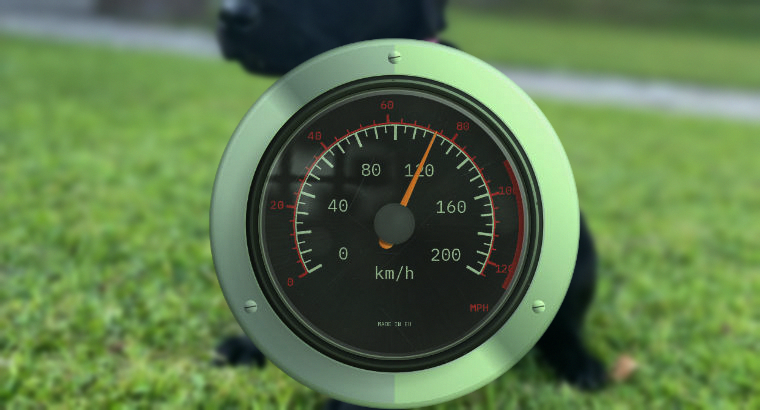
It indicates 120; km/h
